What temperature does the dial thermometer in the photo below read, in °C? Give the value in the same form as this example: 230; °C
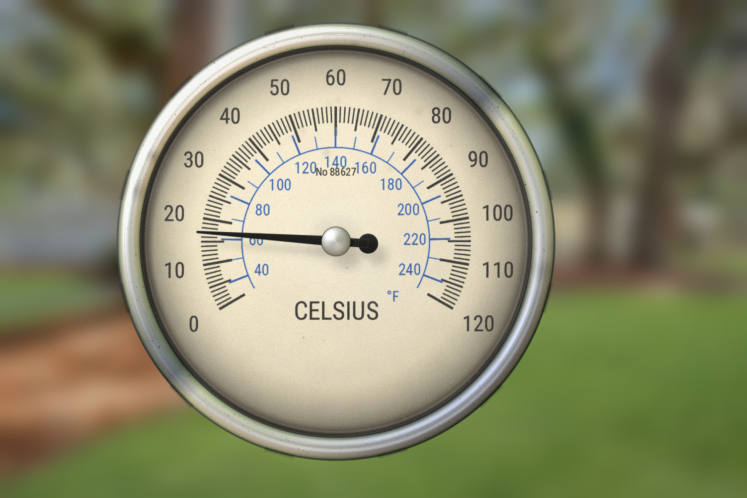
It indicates 17; °C
